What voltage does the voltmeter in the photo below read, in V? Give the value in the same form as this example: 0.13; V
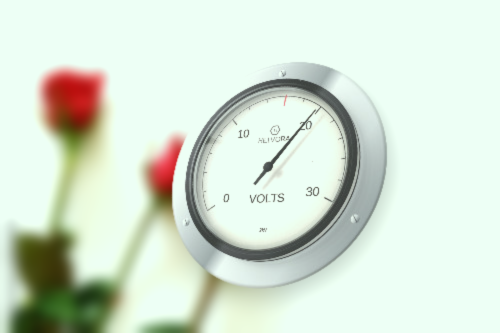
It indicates 20; V
